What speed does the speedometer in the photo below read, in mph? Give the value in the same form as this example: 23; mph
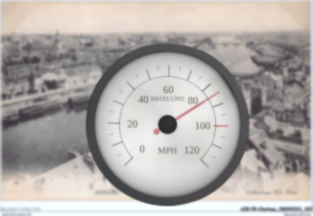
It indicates 85; mph
